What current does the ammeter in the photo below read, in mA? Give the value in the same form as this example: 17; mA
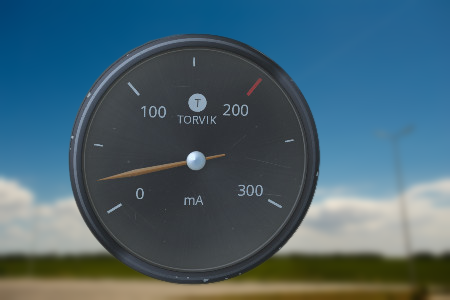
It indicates 25; mA
